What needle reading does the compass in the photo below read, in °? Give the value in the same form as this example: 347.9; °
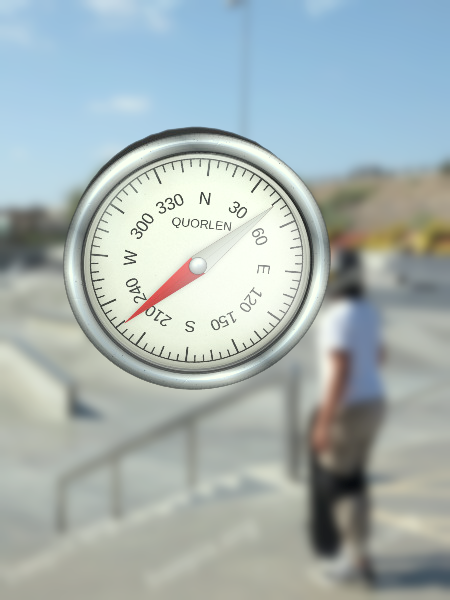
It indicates 225; °
